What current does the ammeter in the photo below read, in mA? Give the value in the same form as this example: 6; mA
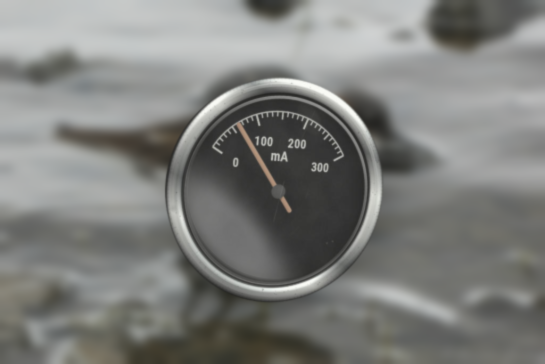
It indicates 60; mA
